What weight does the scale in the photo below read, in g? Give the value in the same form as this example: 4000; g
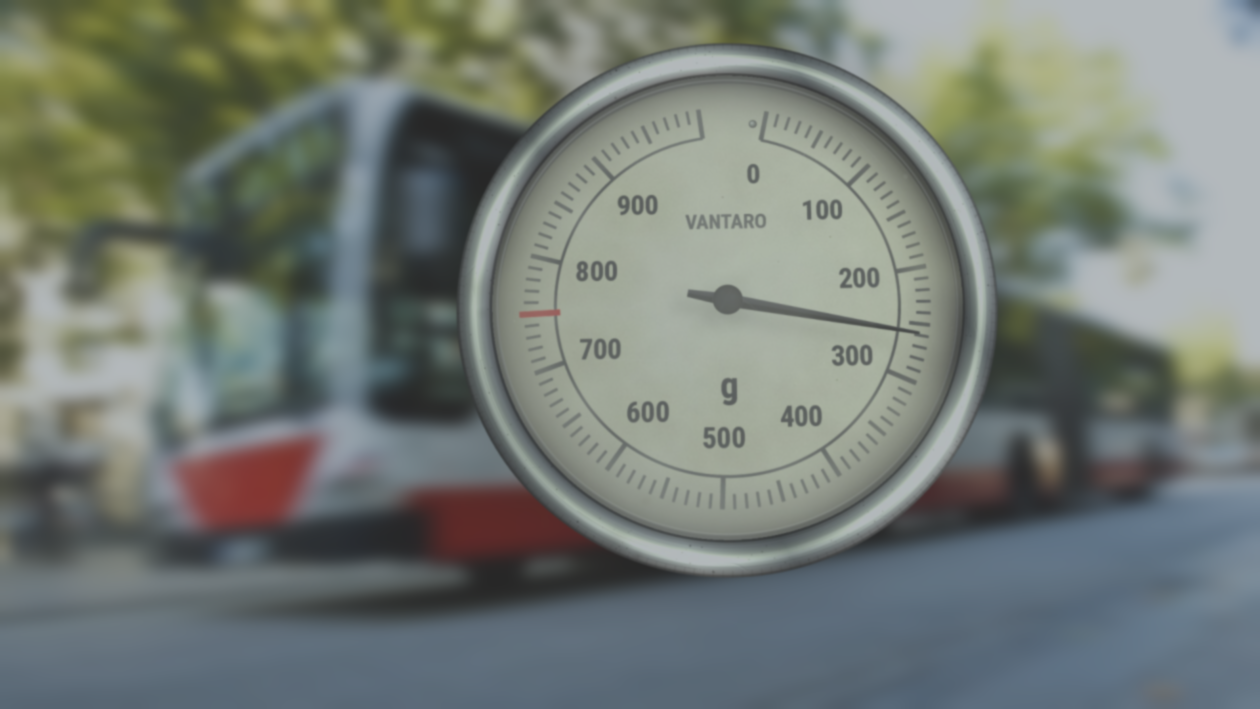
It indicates 260; g
